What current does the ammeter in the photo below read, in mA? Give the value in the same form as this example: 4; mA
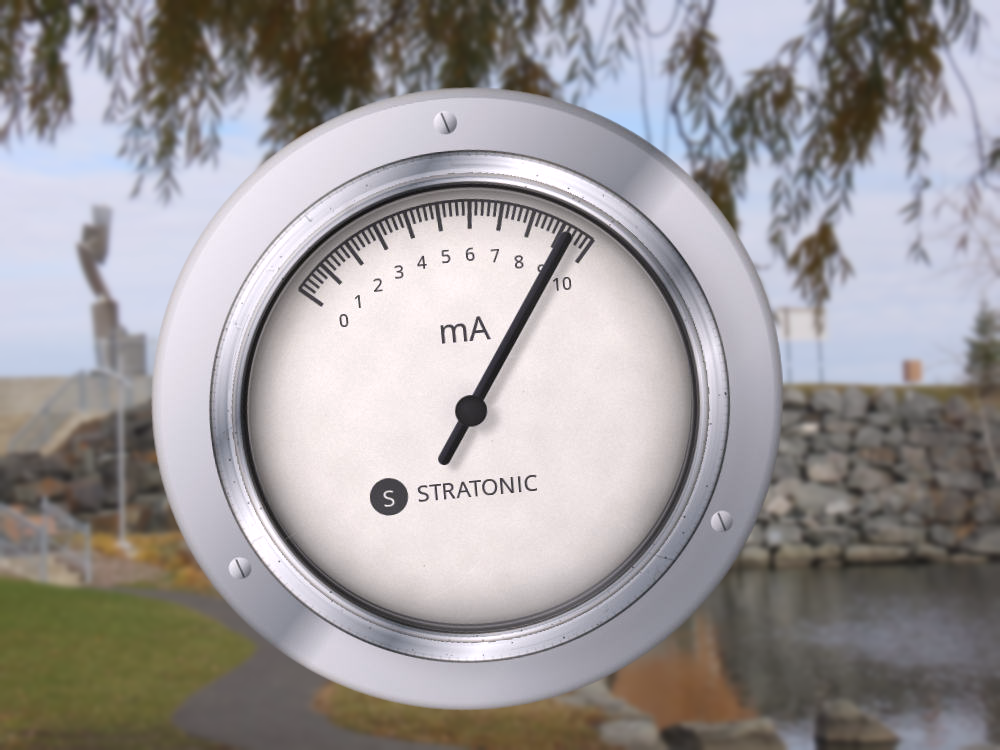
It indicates 9.2; mA
